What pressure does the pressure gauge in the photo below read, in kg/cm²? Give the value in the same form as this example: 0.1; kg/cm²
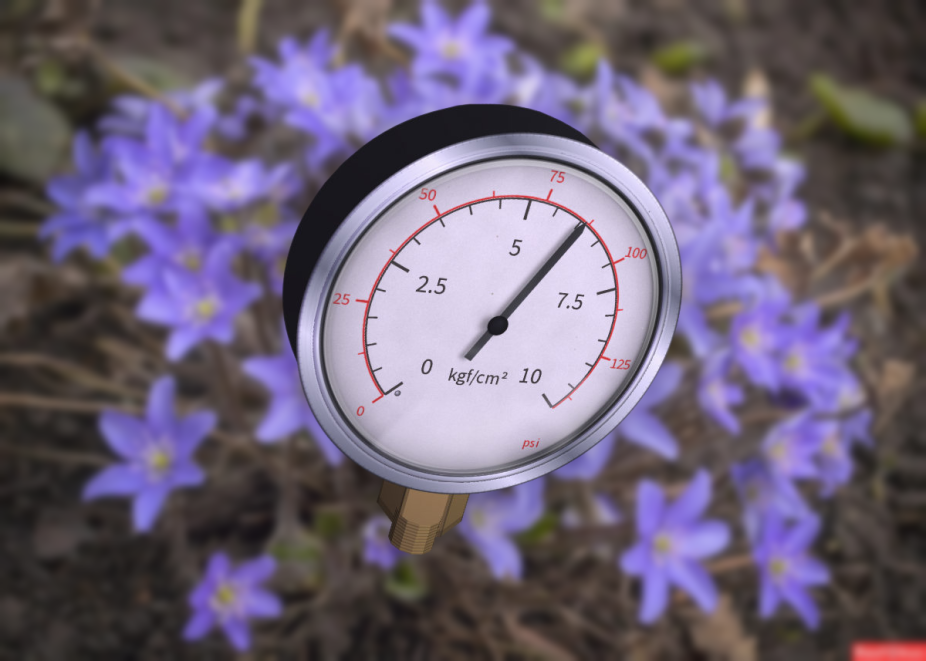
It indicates 6; kg/cm²
